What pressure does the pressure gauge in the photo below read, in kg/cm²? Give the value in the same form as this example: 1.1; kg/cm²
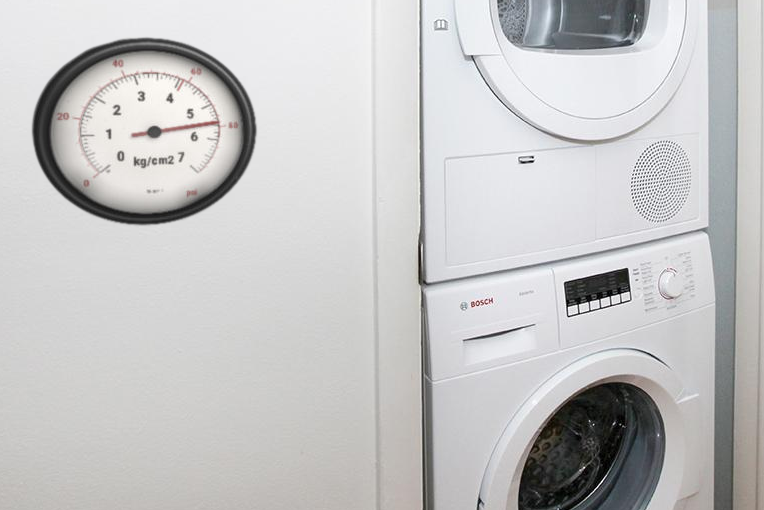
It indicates 5.5; kg/cm²
